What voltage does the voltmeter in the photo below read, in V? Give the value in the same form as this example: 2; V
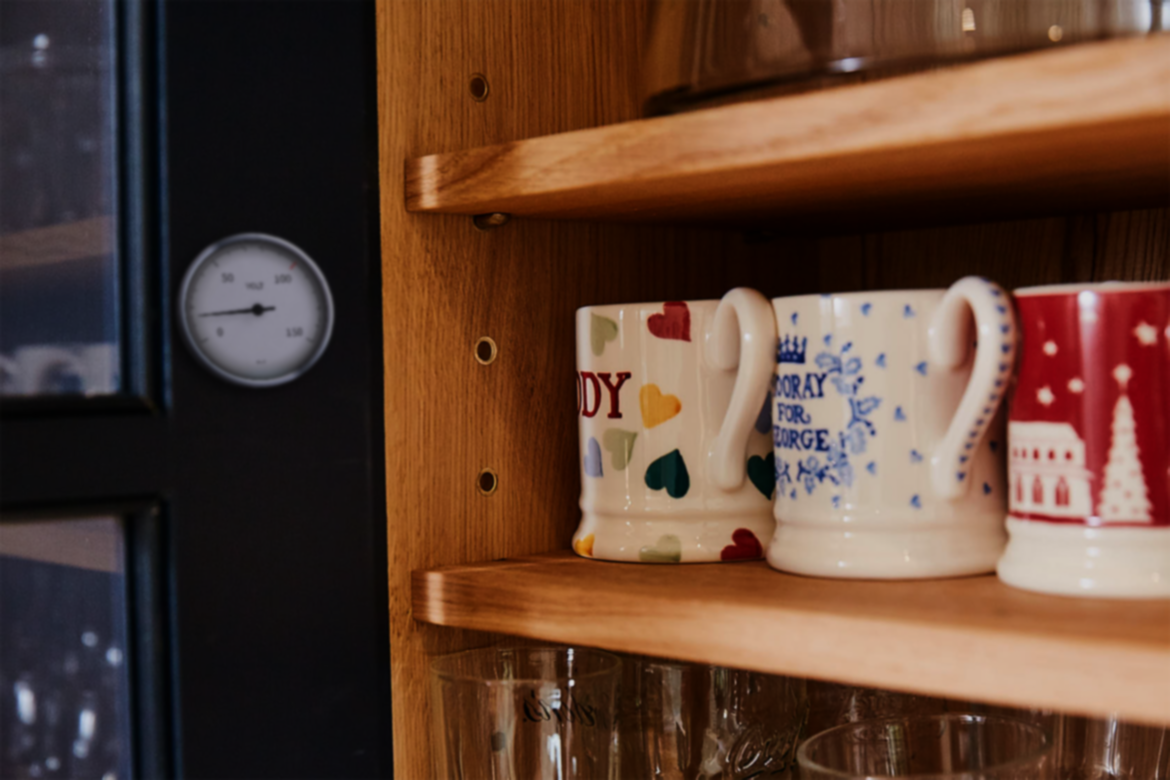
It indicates 15; V
